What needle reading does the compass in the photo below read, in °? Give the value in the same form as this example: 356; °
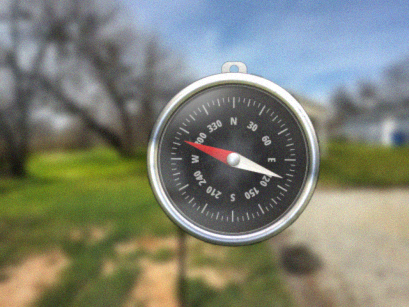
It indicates 290; °
